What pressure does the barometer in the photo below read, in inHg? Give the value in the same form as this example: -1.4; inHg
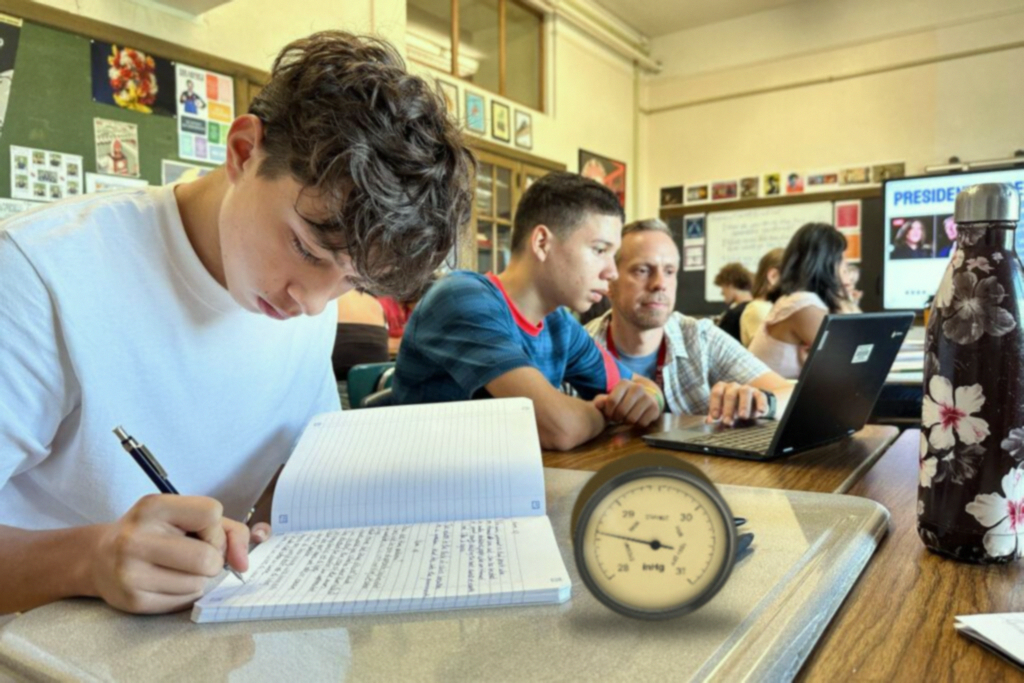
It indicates 28.6; inHg
